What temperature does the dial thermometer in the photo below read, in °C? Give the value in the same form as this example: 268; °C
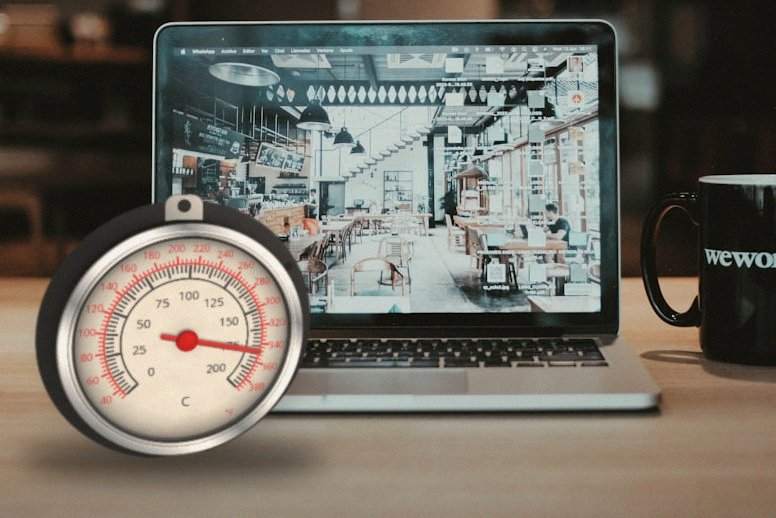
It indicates 175; °C
